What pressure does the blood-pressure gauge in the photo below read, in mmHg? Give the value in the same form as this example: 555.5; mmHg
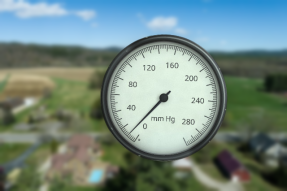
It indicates 10; mmHg
